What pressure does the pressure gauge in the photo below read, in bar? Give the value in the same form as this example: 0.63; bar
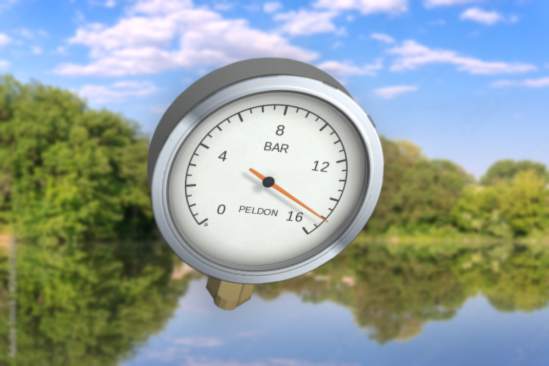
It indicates 15; bar
